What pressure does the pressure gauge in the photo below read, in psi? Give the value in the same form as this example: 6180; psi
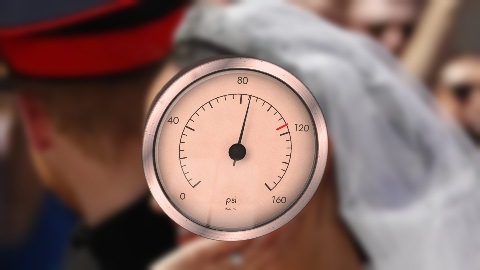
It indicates 85; psi
